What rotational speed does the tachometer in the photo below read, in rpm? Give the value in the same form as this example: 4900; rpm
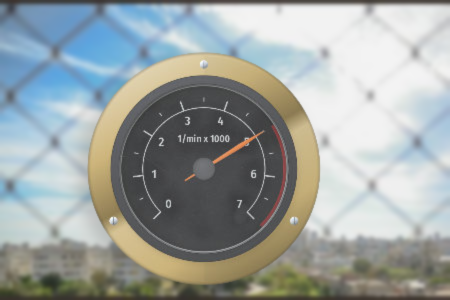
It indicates 5000; rpm
